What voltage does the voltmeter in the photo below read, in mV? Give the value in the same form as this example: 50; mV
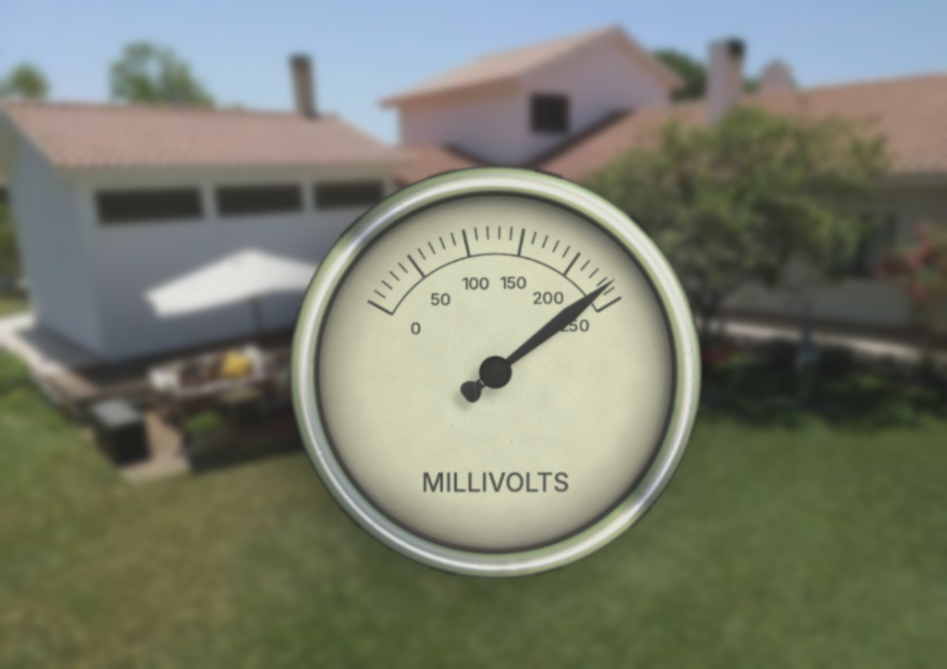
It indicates 235; mV
